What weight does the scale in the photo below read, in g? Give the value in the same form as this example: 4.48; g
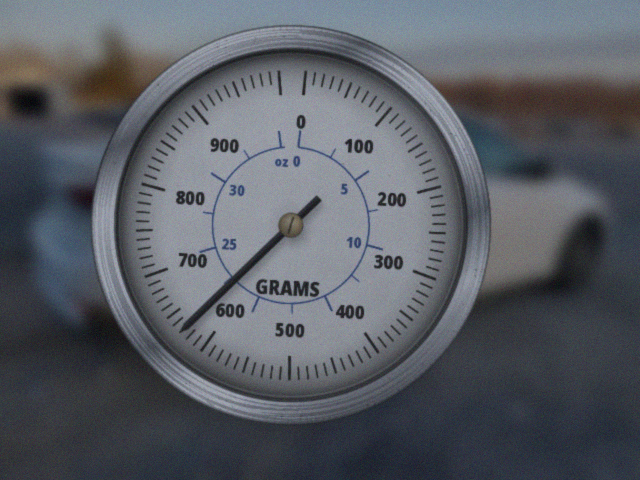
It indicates 630; g
